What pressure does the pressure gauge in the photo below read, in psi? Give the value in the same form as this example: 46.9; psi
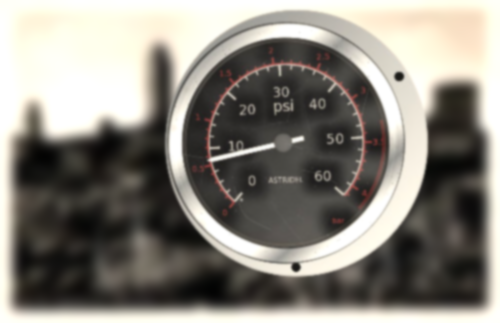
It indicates 8; psi
